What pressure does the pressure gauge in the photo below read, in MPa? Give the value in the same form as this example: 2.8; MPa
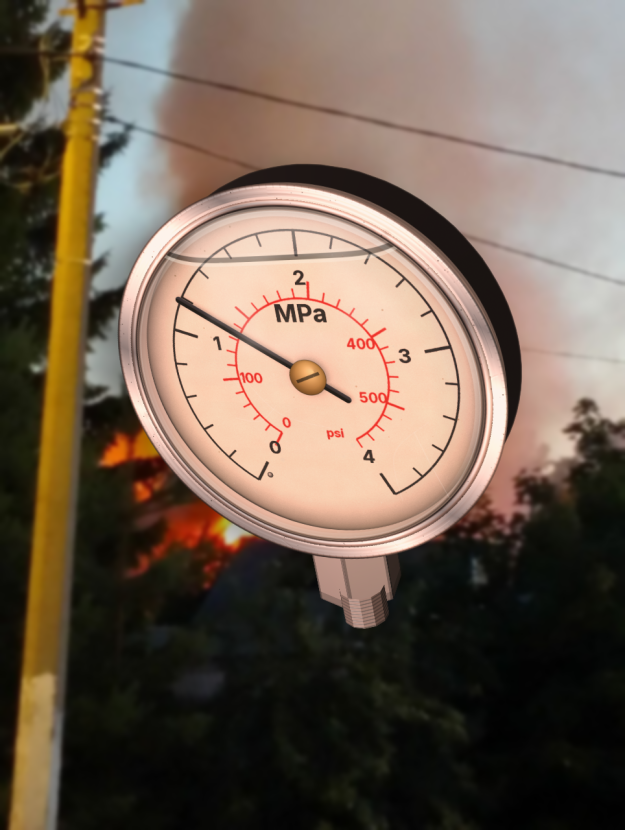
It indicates 1.2; MPa
